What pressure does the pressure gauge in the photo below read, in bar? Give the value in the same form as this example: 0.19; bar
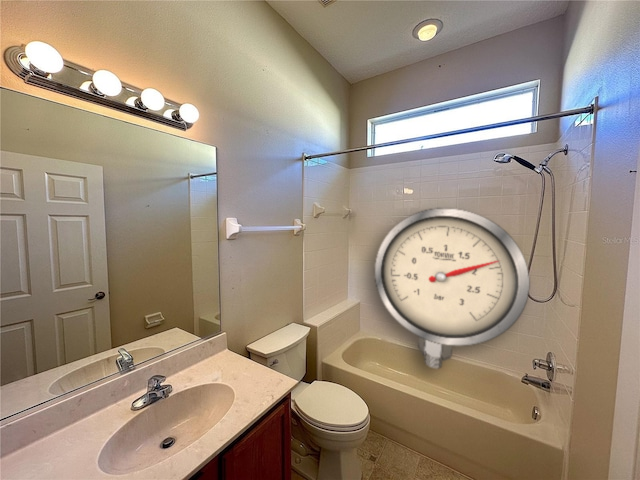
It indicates 1.9; bar
